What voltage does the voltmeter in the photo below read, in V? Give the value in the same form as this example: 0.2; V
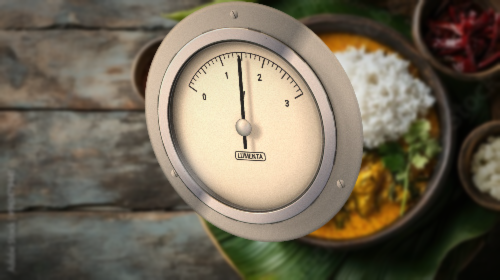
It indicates 1.5; V
